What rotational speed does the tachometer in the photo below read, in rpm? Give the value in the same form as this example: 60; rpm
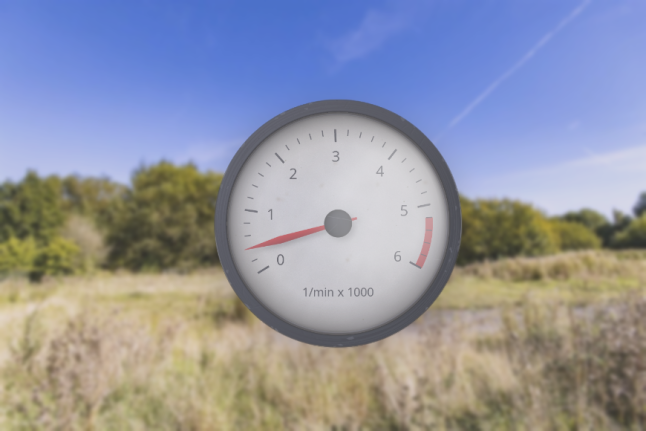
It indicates 400; rpm
